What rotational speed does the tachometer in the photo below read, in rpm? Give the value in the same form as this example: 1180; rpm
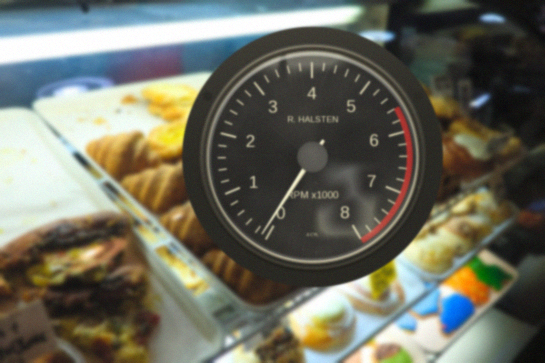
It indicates 100; rpm
